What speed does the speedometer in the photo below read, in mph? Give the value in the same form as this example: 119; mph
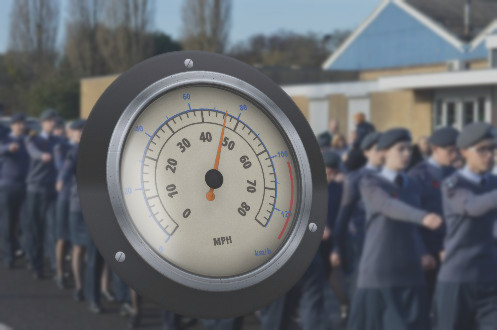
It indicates 46; mph
